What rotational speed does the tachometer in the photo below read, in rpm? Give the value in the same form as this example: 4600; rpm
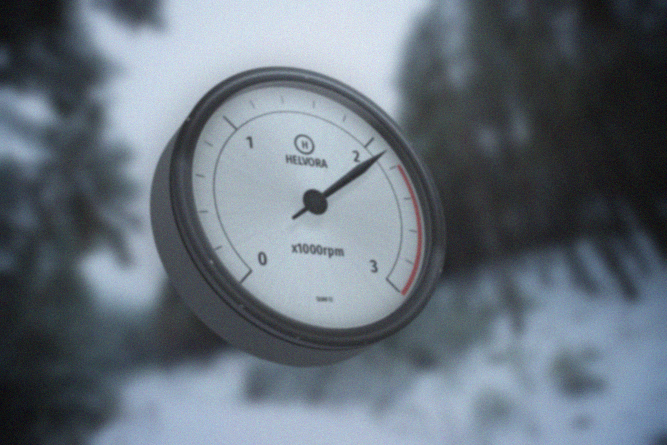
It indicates 2100; rpm
